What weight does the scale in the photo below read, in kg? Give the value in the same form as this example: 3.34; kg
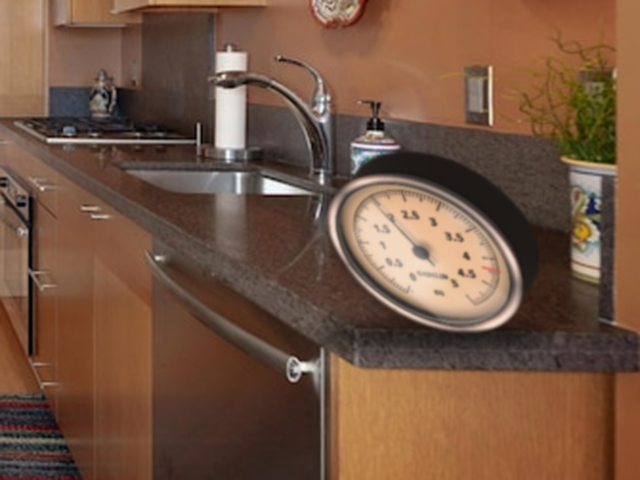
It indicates 2; kg
